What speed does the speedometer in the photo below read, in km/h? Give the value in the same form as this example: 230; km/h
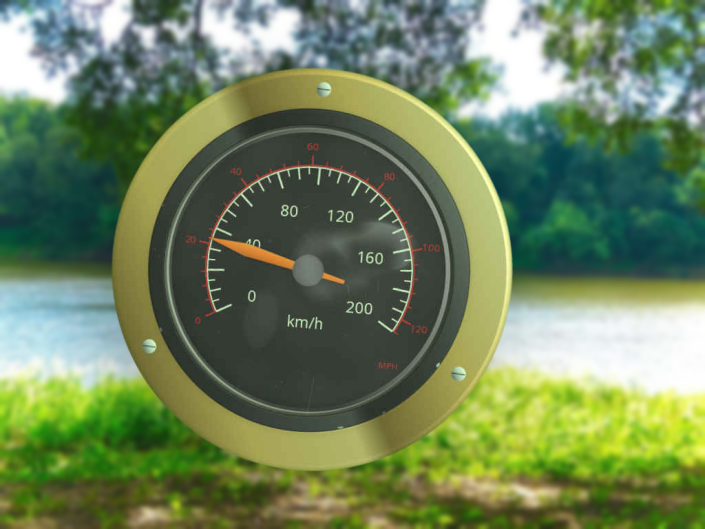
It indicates 35; km/h
